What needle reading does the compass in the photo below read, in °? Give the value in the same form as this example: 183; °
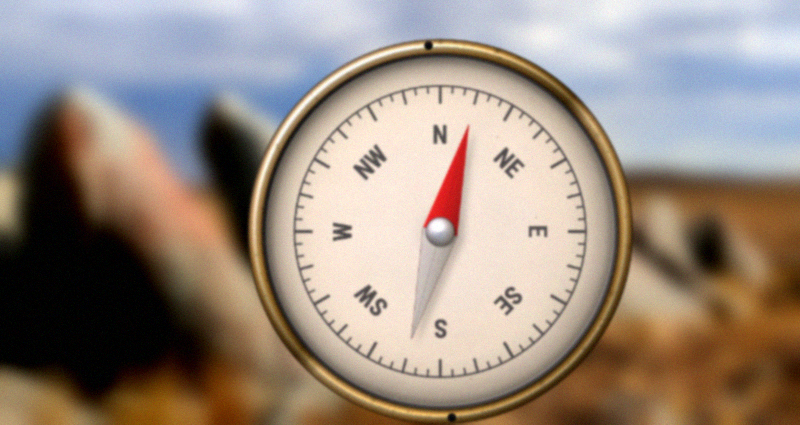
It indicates 15; °
